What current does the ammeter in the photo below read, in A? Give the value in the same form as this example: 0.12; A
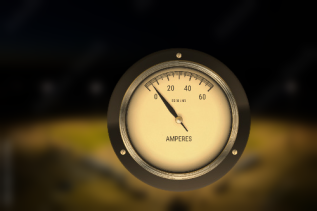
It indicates 5; A
